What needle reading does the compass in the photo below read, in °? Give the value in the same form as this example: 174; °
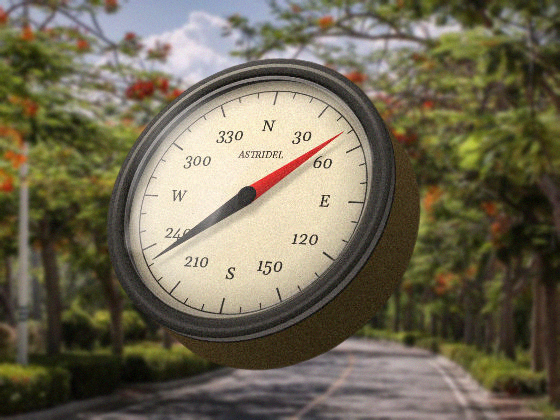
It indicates 50; °
